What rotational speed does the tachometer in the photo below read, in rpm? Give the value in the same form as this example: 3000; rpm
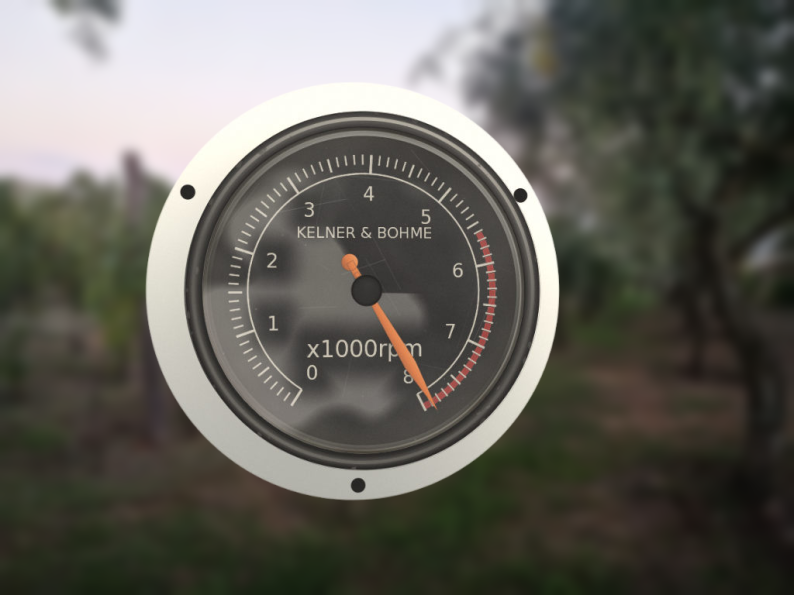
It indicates 7900; rpm
